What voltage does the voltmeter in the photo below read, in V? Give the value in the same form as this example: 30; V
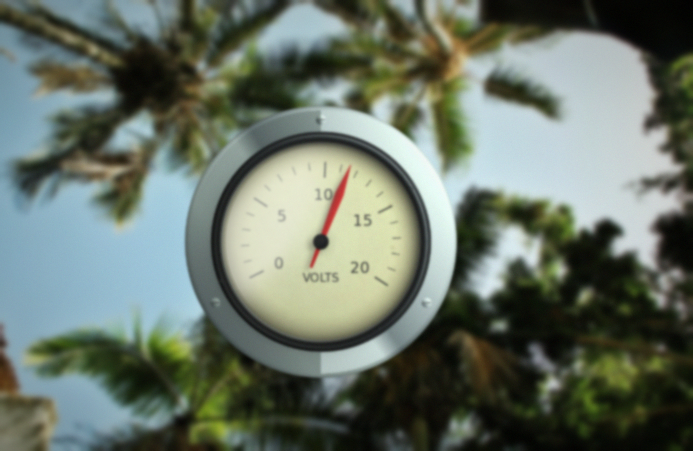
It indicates 11.5; V
